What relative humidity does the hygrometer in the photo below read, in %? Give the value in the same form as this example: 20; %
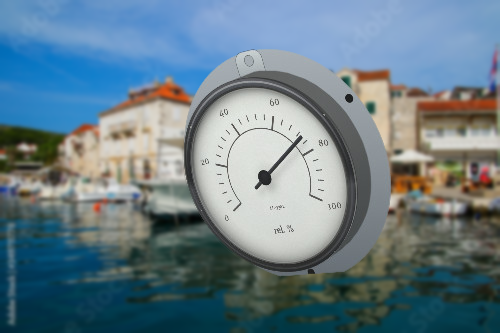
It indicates 74; %
